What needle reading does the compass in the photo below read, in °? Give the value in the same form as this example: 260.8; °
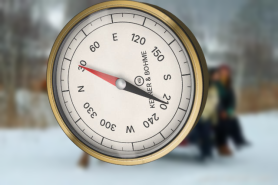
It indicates 30; °
